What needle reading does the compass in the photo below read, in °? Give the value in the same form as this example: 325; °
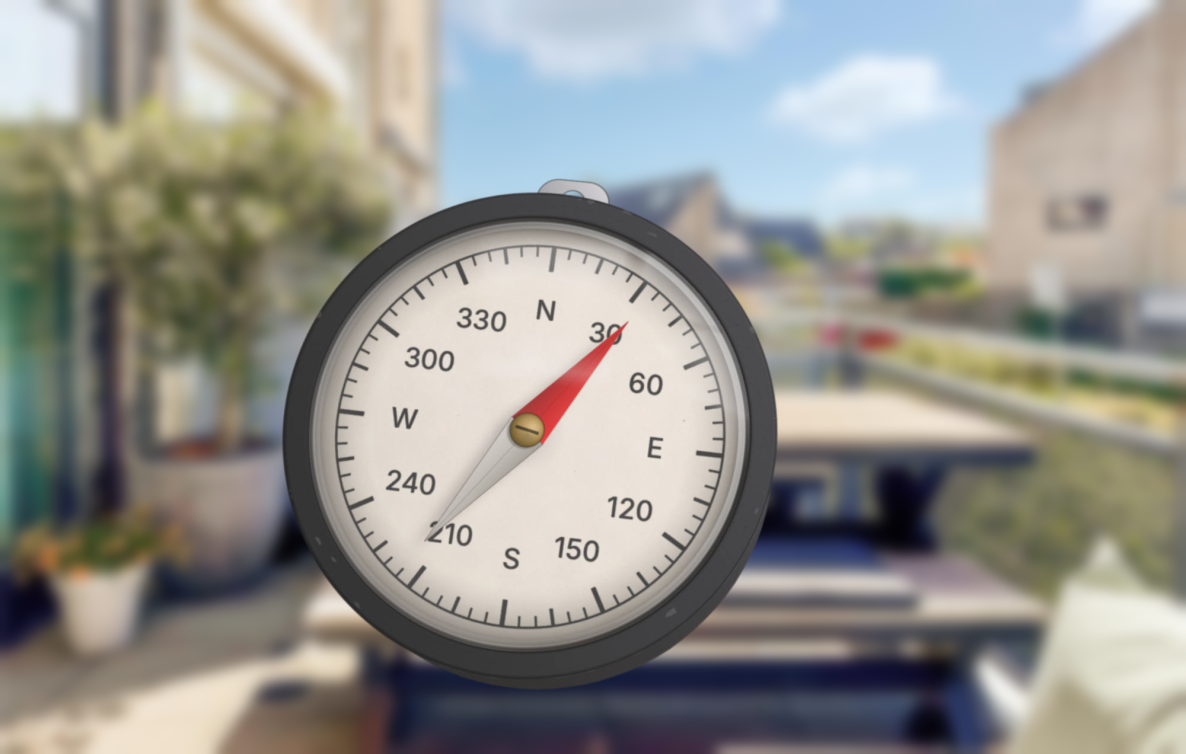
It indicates 35; °
